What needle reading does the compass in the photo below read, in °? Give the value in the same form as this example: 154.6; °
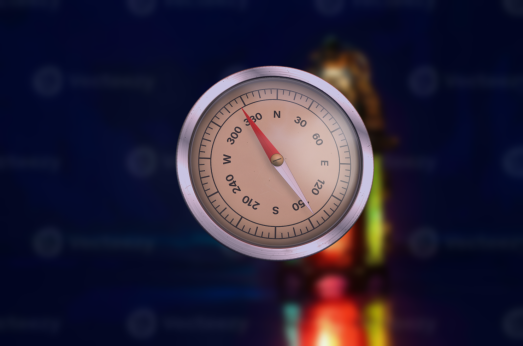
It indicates 325; °
